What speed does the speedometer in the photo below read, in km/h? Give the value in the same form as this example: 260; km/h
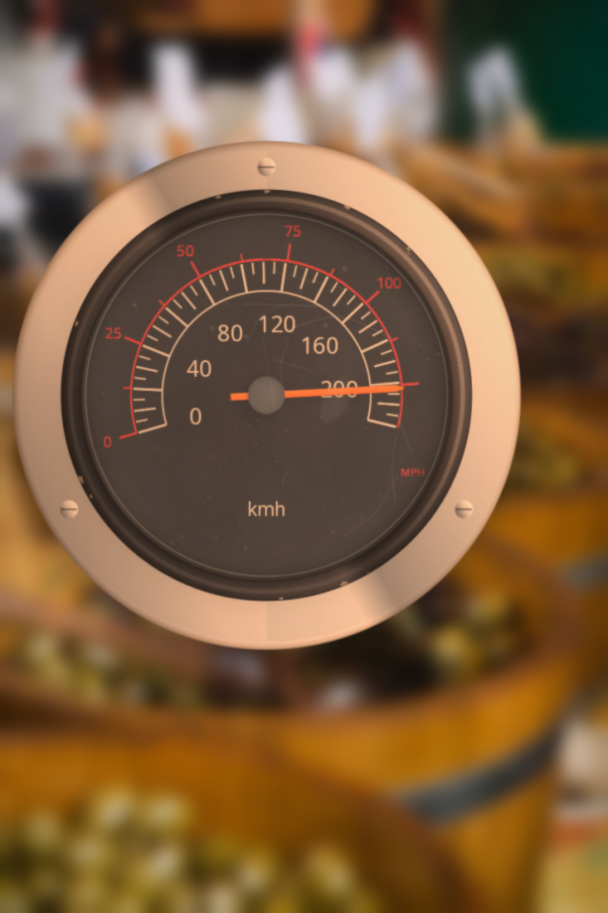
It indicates 202.5; km/h
